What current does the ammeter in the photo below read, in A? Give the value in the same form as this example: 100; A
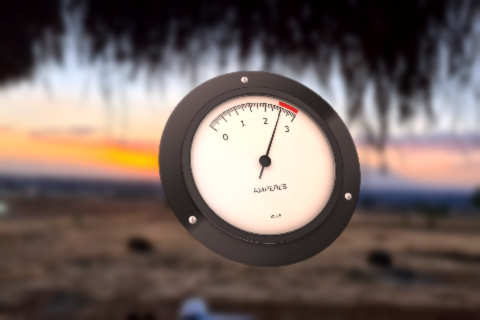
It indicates 2.5; A
